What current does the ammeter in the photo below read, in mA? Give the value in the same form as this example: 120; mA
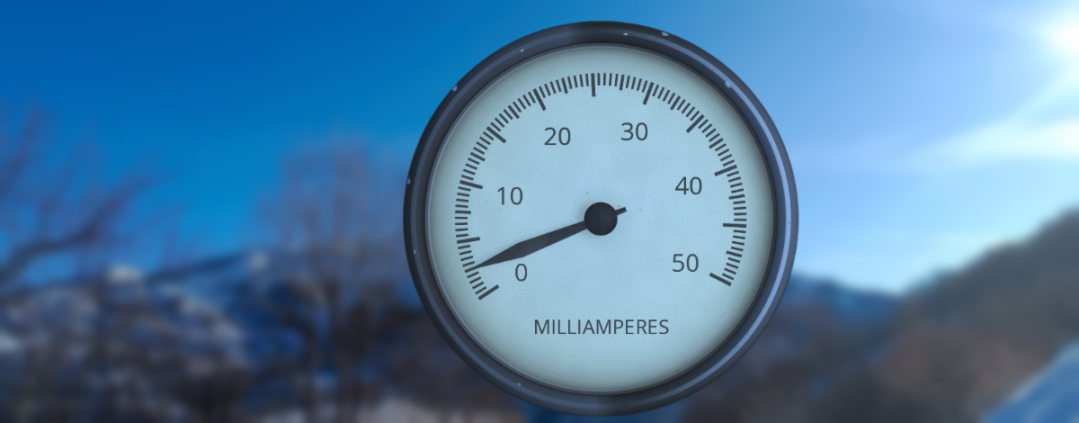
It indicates 2.5; mA
